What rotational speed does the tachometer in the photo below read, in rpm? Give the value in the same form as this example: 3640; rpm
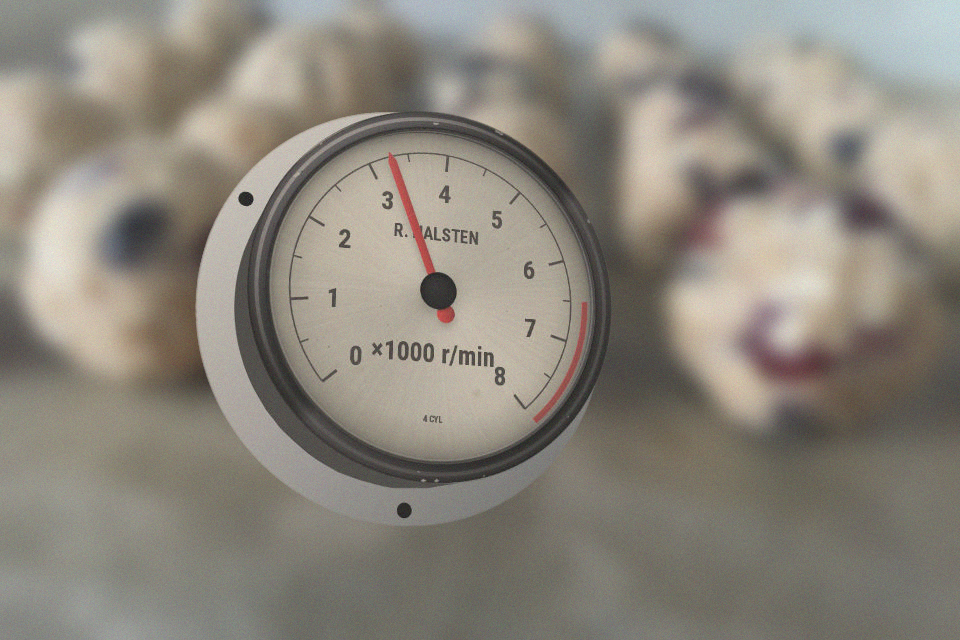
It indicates 3250; rpm
